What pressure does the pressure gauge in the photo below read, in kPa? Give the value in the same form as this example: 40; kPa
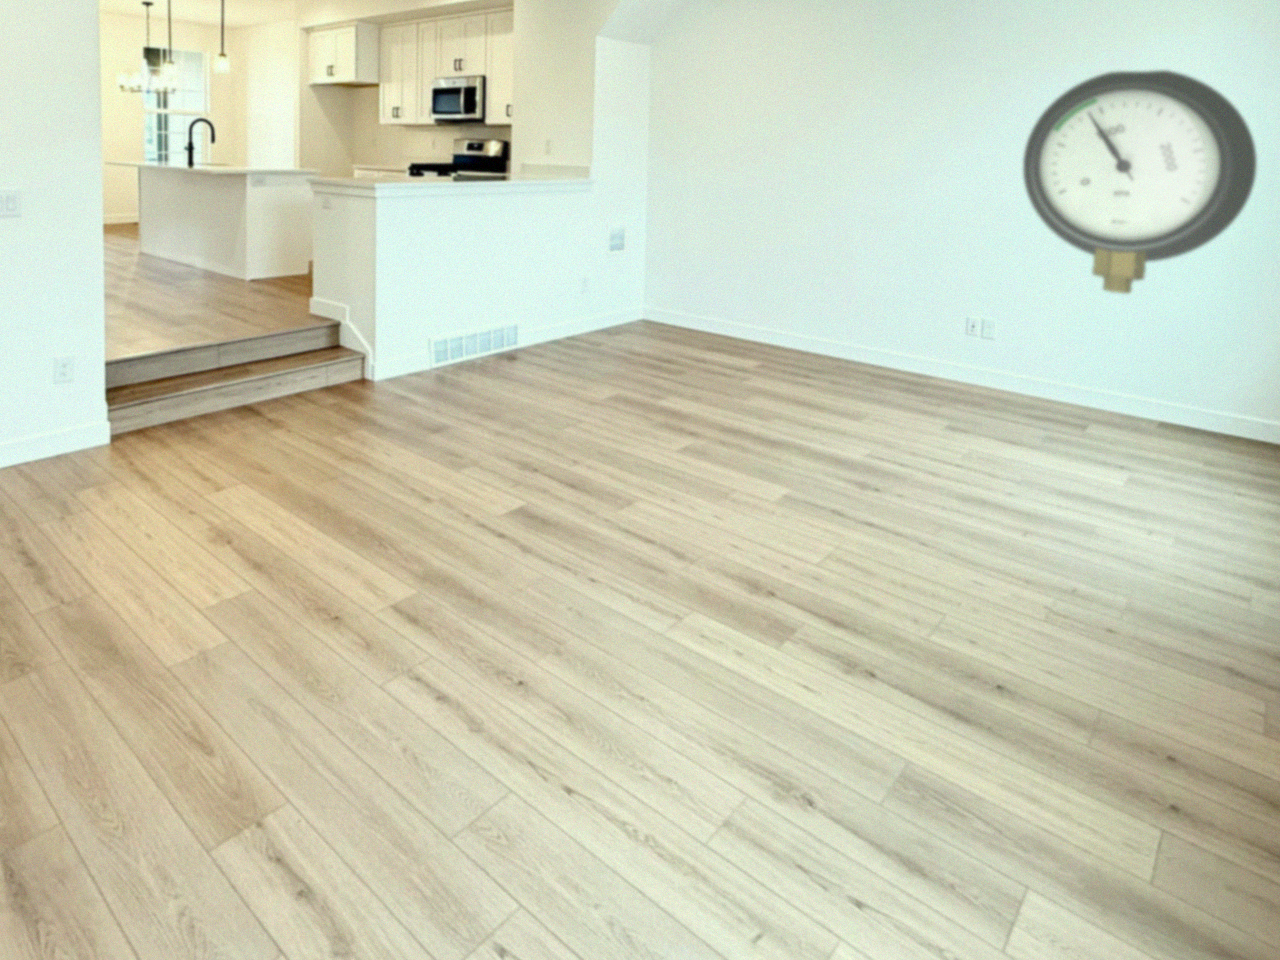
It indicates 900; kPa
